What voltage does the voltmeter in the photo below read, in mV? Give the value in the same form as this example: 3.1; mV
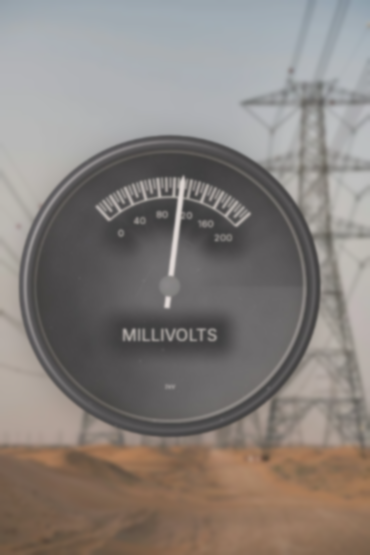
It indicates 110; mV
